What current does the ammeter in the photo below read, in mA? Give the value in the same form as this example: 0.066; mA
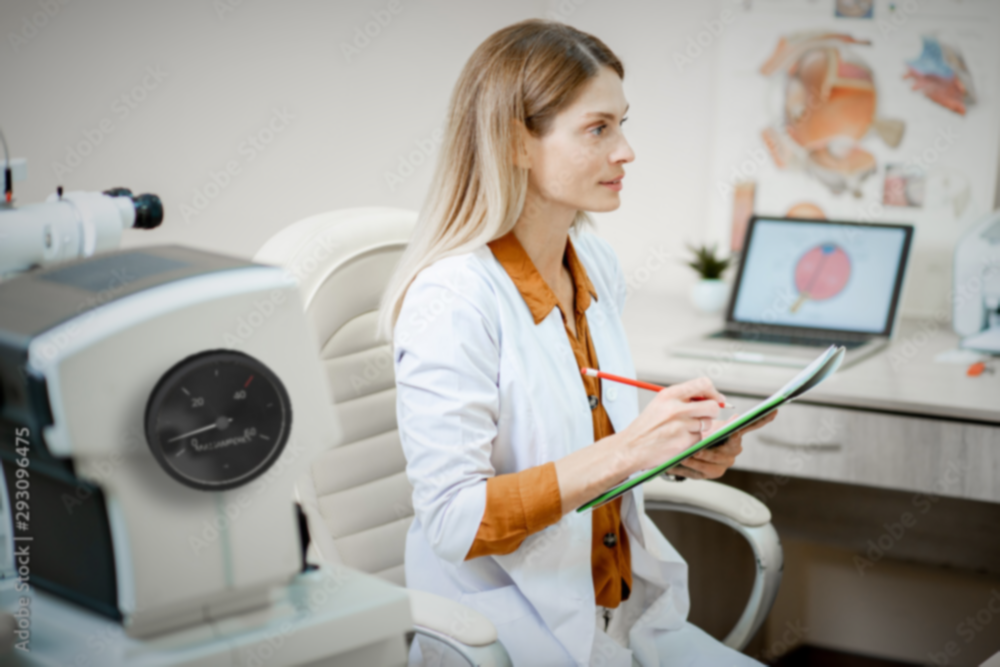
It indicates 5; mA
